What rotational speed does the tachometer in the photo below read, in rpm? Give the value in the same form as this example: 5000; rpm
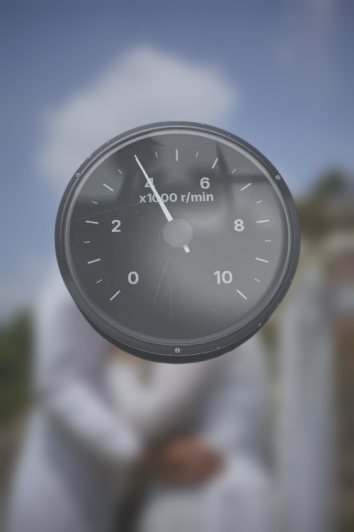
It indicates 4000; rpm
